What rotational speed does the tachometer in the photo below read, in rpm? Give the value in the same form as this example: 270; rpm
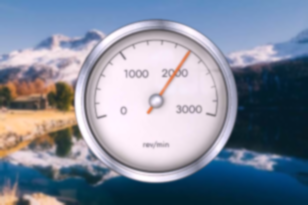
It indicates 2000; rpm
